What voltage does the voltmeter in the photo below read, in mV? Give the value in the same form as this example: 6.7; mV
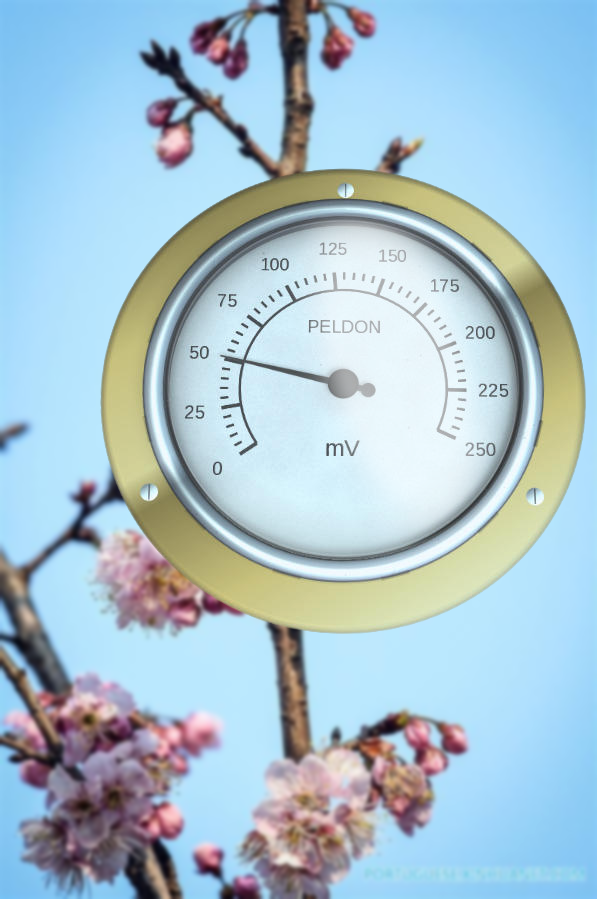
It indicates 50; mV
